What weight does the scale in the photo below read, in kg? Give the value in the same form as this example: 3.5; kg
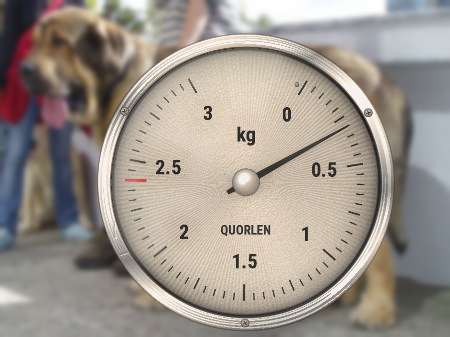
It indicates 0.3; kg
